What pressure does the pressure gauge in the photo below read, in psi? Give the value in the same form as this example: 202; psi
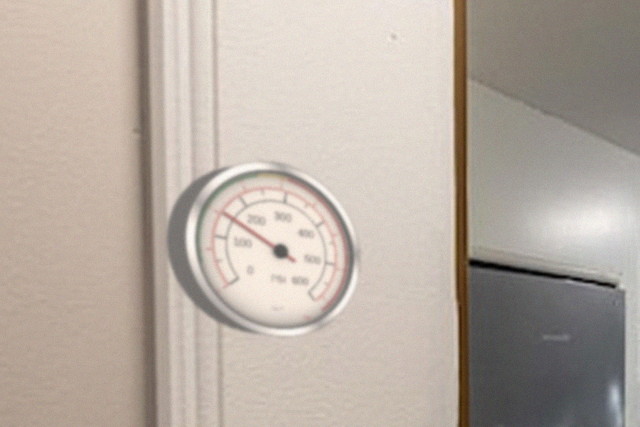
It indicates 150; psi
